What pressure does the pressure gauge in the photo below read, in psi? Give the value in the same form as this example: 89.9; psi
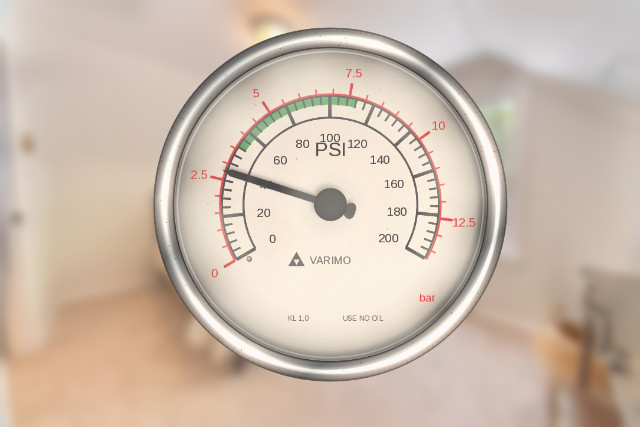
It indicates 40; psi
